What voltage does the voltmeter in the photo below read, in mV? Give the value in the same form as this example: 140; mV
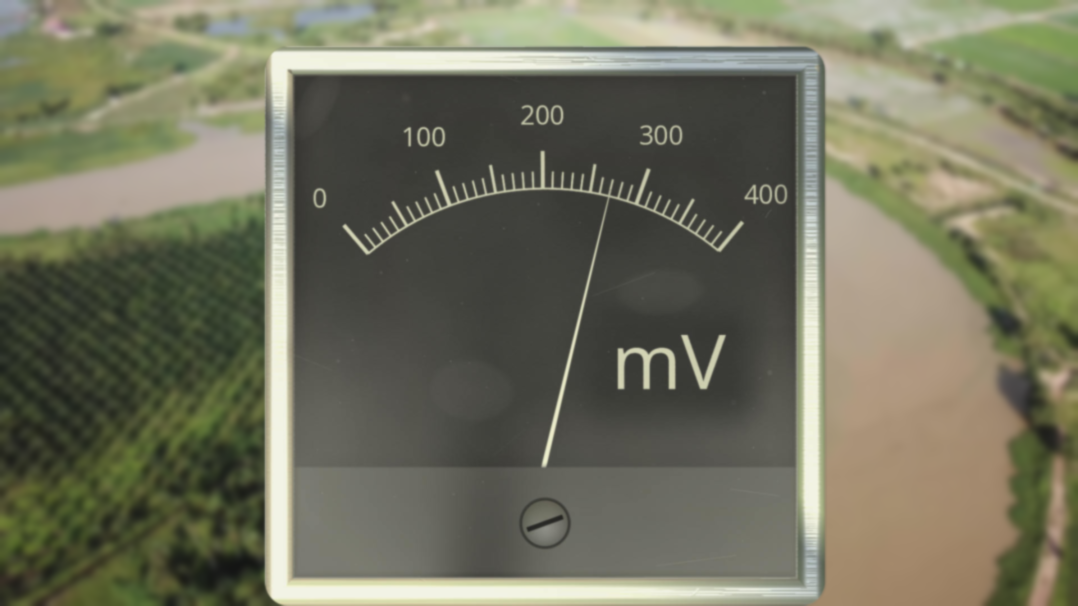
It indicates 270; mV
